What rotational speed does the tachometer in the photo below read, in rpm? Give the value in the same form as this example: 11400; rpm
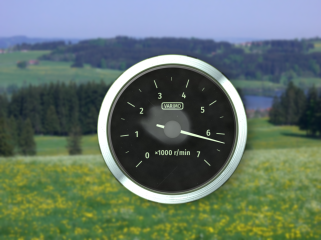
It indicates 6250; rpm
